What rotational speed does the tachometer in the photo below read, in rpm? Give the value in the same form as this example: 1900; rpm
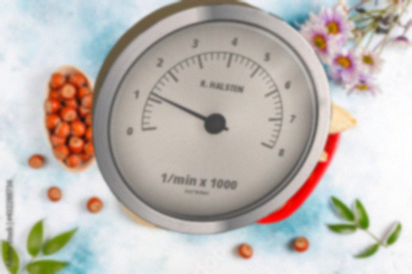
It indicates 1200; rpm
